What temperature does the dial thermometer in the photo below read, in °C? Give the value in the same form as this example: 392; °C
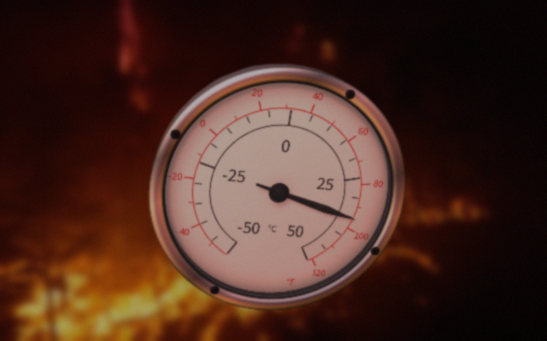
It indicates 35; °C
